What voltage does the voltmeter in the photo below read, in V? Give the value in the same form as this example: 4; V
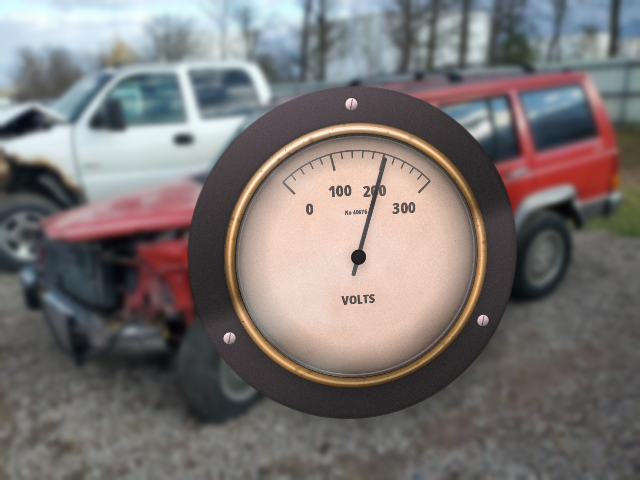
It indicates 200; V
